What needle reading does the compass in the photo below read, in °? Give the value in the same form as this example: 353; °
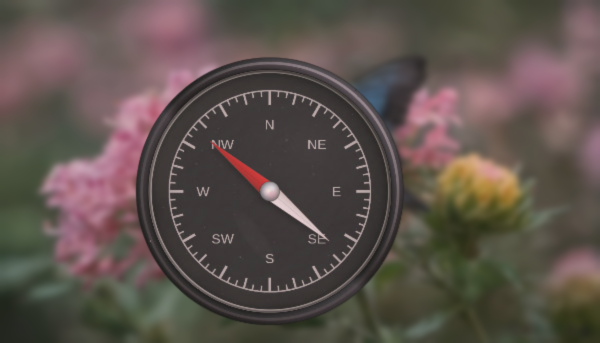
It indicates 310; °
